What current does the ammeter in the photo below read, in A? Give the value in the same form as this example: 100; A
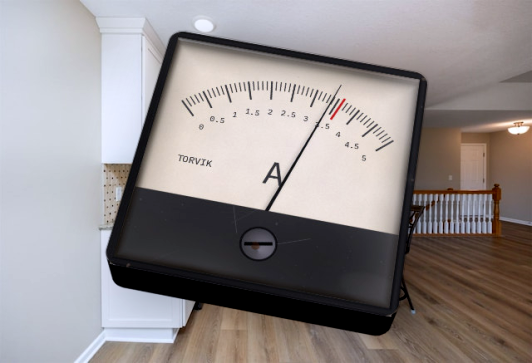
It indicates 3.4; A
